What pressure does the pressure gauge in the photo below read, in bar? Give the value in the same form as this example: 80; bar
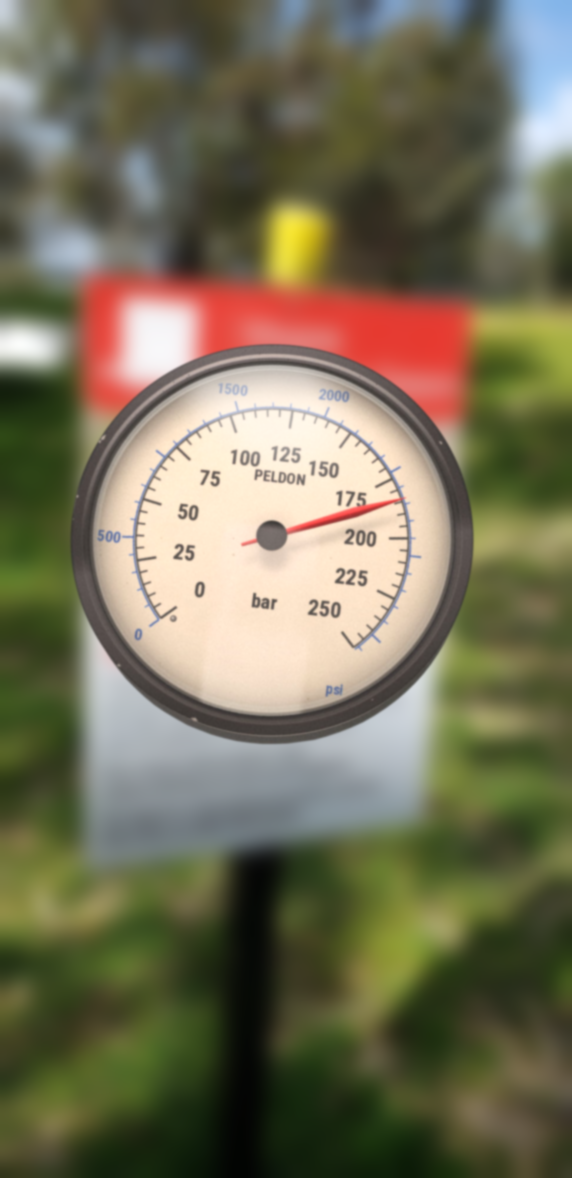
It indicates 185; bar
